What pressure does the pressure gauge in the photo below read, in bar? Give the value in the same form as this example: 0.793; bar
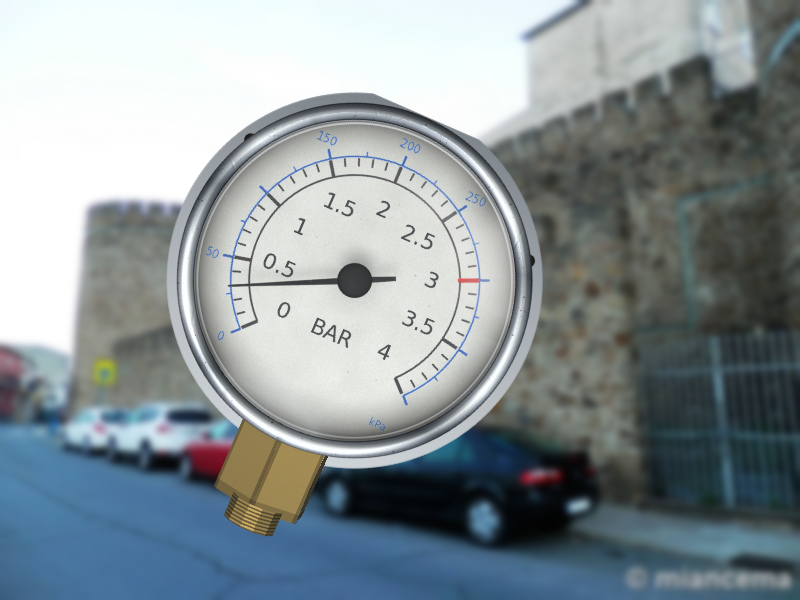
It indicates 0.3; bar
